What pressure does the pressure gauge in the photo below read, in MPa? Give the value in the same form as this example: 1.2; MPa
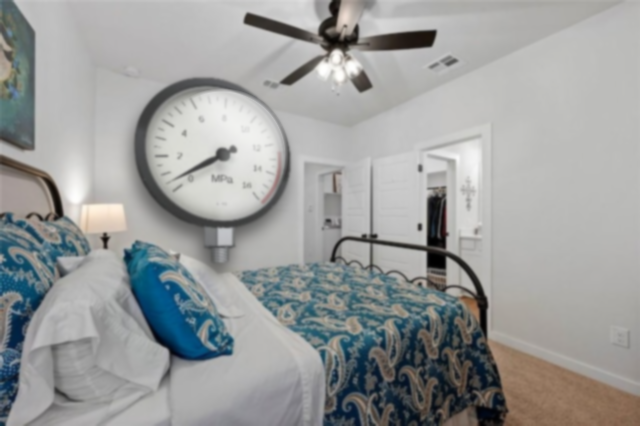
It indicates 0.5; MPa
